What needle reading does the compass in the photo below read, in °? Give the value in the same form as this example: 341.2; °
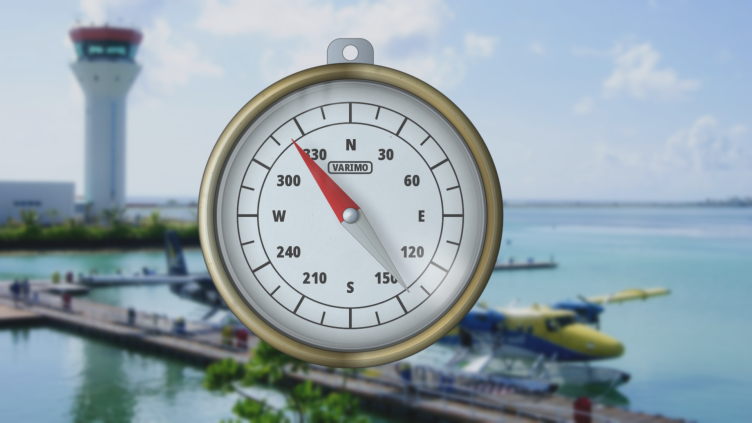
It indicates 322.5; °
